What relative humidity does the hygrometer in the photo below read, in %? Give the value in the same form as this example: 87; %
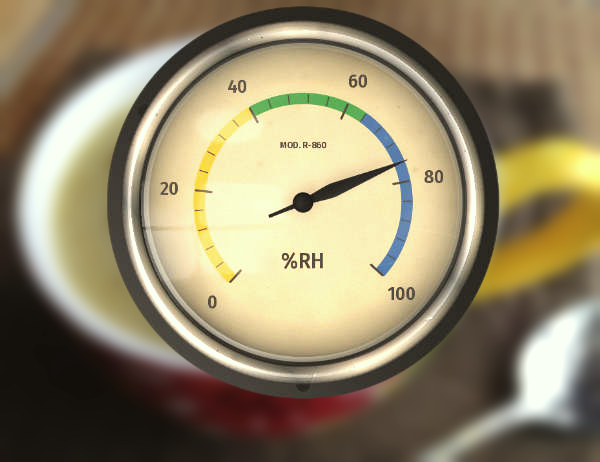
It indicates 76; %
